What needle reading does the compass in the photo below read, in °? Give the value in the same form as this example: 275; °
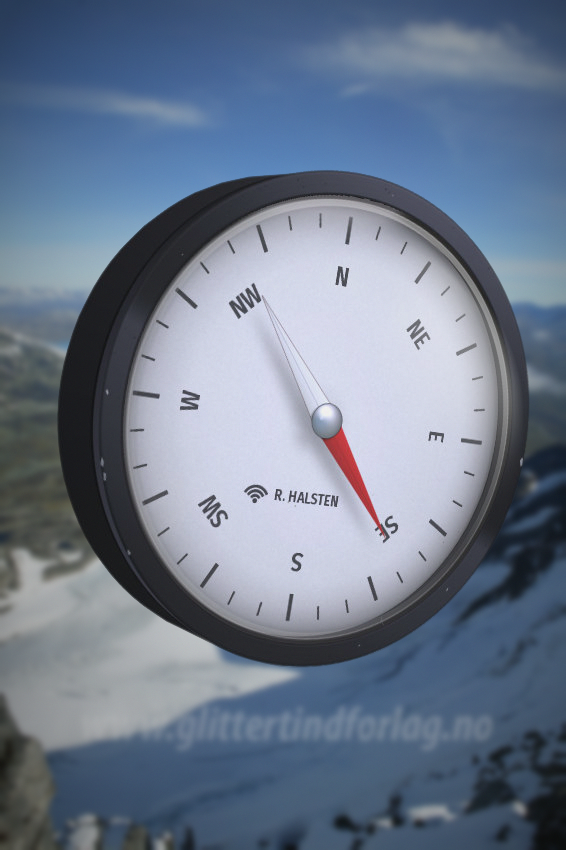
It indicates 140; °
